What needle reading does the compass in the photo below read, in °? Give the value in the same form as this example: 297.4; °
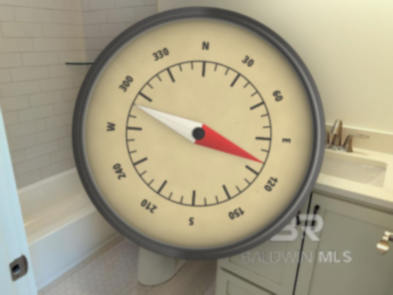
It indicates 110; °
